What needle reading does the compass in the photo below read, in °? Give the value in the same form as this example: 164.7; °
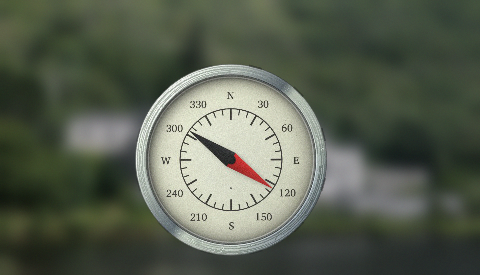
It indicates 125; °
